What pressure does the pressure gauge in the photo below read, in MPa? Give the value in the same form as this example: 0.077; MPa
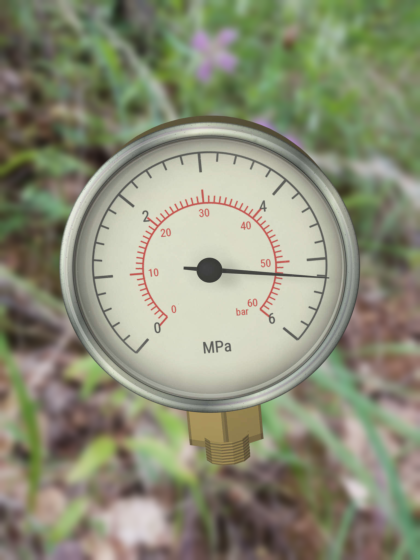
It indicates 5.2; MPa
